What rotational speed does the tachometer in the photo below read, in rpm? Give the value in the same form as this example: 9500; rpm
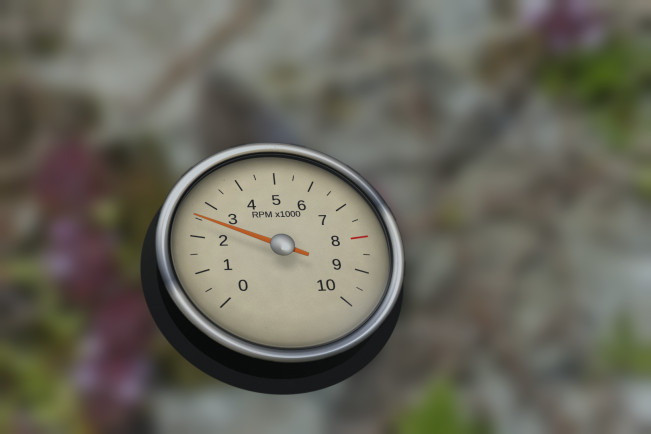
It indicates 2500; rpm
